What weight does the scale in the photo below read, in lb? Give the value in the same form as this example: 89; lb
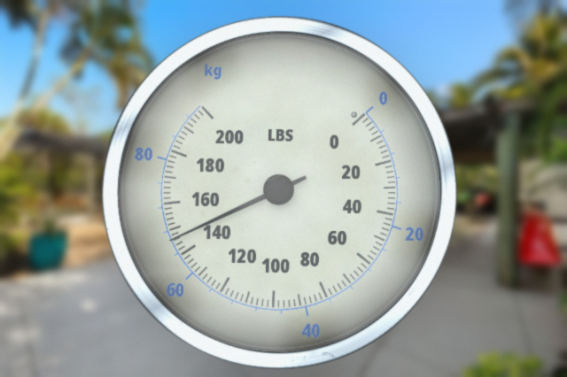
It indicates 146; lb
